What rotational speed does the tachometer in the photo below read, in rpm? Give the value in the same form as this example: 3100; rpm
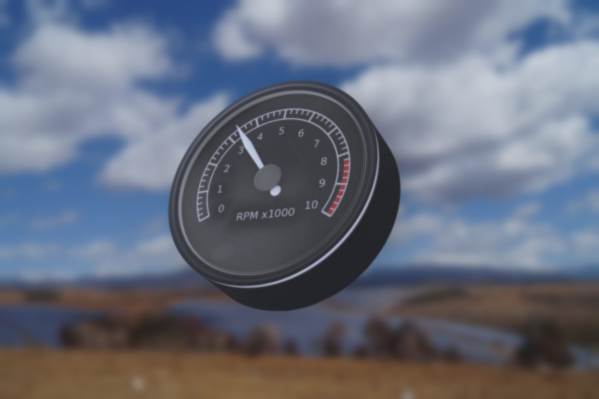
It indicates 3400; rpm
